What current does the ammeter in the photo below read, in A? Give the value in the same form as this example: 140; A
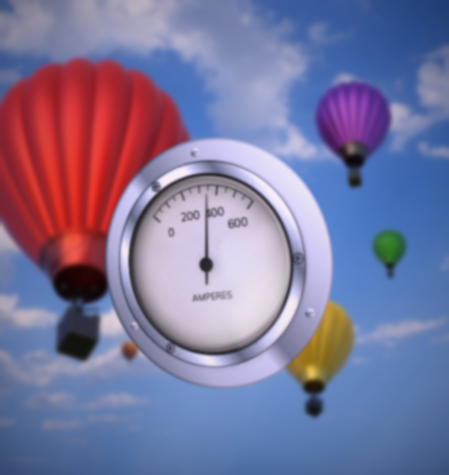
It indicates 350; A
